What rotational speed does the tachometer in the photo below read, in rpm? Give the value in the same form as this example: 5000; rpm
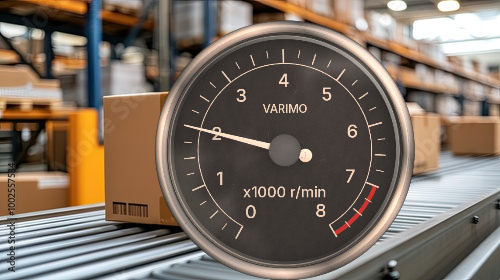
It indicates 2000; rpm
